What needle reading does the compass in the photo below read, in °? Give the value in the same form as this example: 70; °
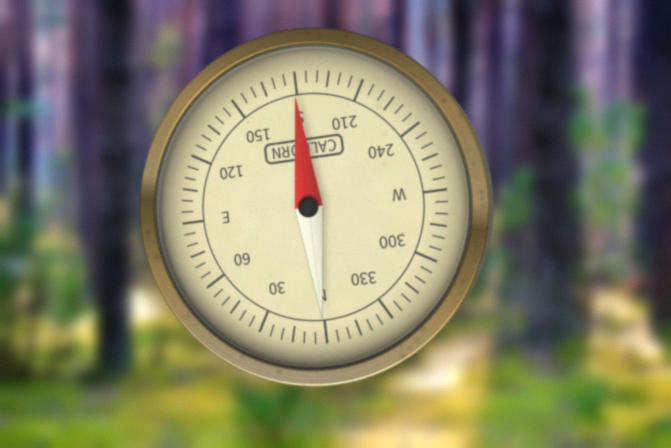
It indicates 180; °
